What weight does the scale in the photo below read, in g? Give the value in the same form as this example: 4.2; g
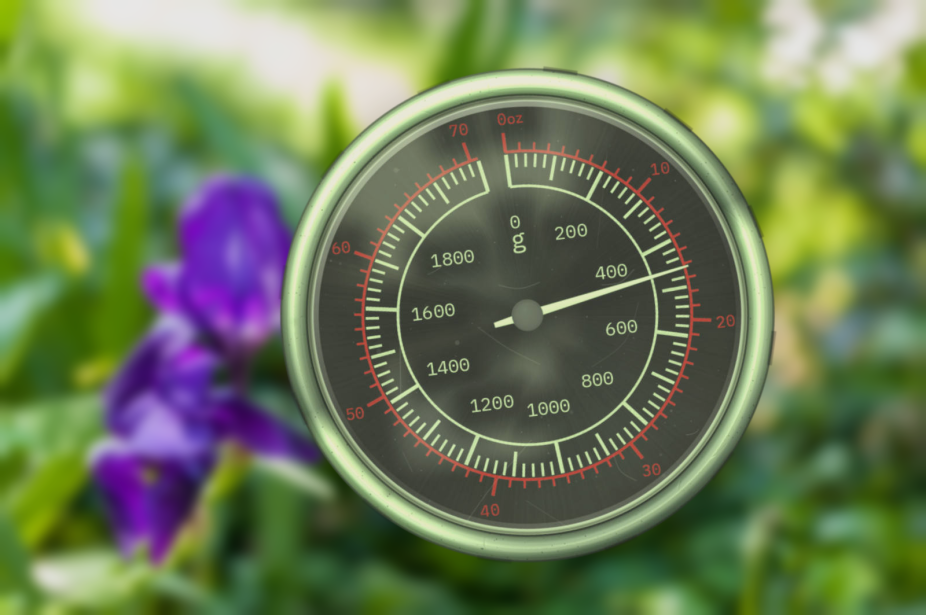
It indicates 460; g
